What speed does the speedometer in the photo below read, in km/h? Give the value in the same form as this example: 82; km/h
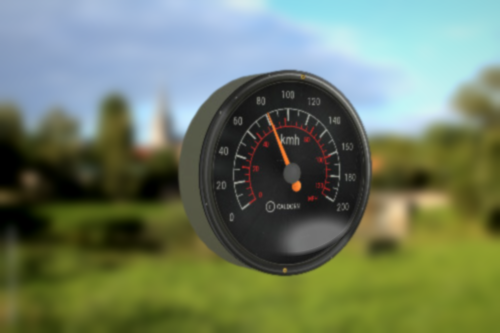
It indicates 80; km/h
